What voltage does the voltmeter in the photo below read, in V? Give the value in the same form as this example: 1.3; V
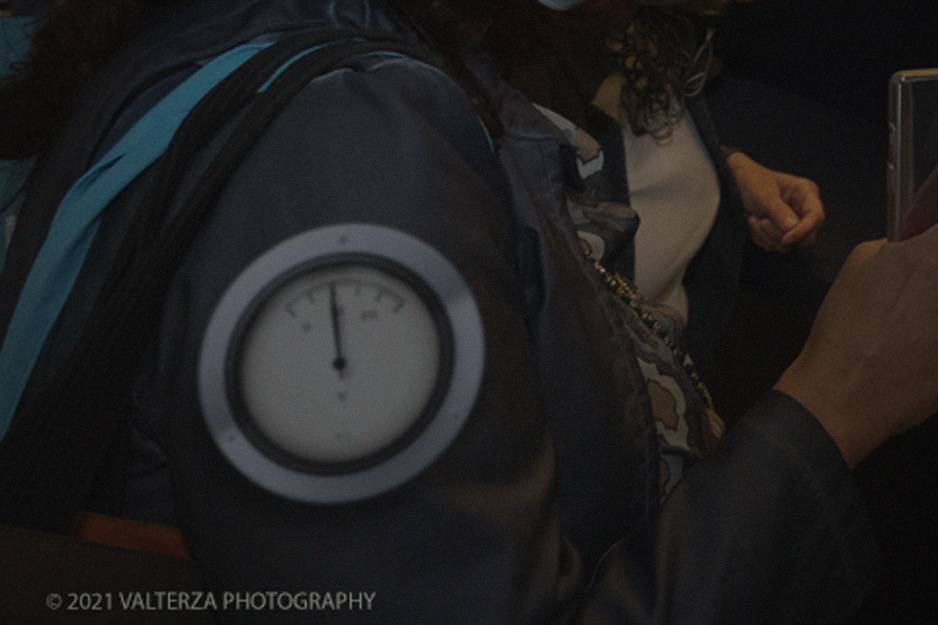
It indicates 10; V
